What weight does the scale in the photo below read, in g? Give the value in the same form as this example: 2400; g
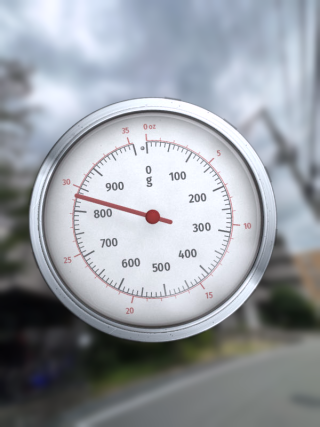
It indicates 830; g
